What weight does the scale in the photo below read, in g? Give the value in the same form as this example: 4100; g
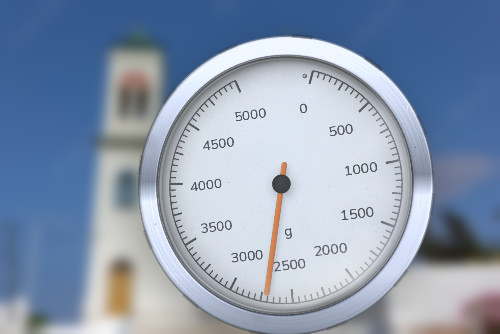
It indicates 2700; g
